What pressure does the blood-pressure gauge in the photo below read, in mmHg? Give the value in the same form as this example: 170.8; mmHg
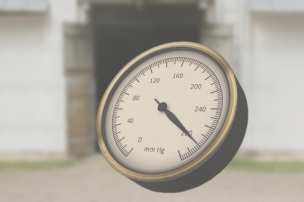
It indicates 280; mmHg
